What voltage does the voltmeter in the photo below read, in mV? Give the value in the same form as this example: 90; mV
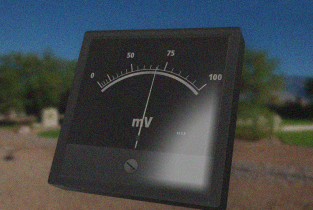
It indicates 70; mV
